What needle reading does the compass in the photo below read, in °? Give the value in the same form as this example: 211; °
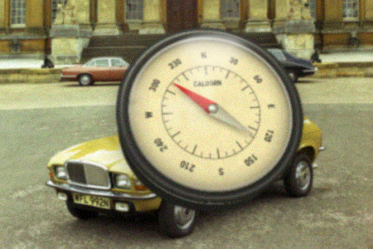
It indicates 310; °
